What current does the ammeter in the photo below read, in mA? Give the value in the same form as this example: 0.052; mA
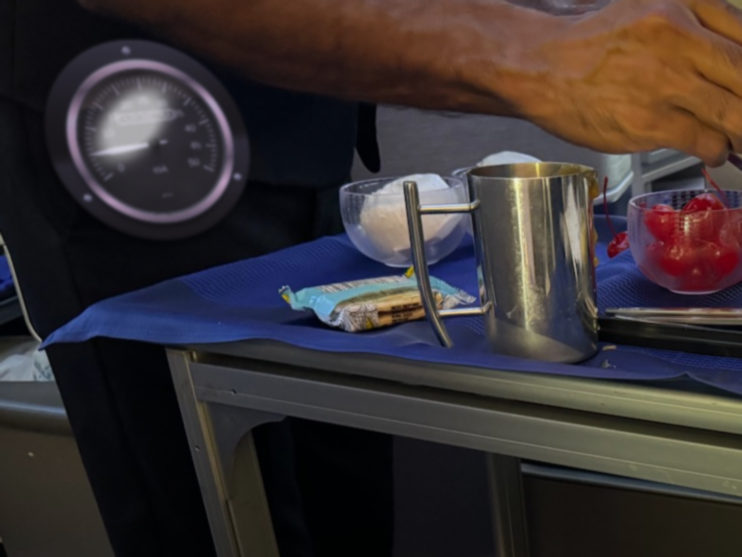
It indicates 5; mA
